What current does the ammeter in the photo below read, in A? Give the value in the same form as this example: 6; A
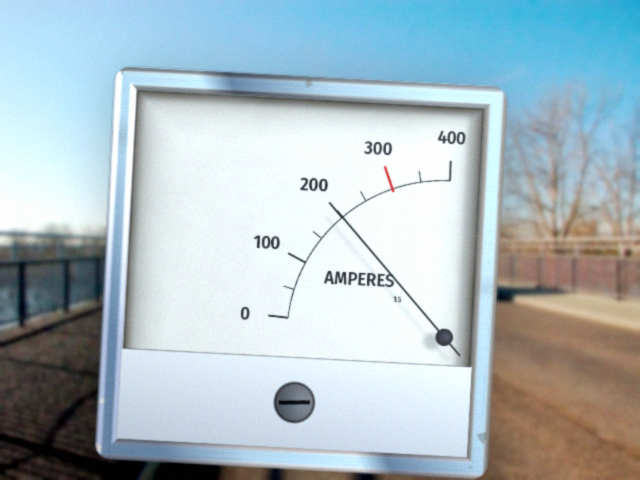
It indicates 200; A
